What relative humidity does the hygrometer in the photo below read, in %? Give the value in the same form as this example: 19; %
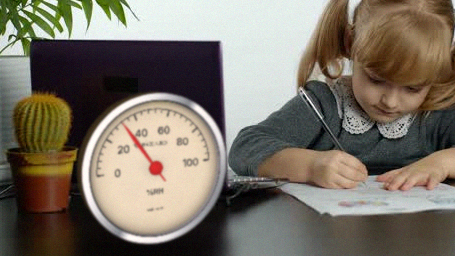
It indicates 32; %
